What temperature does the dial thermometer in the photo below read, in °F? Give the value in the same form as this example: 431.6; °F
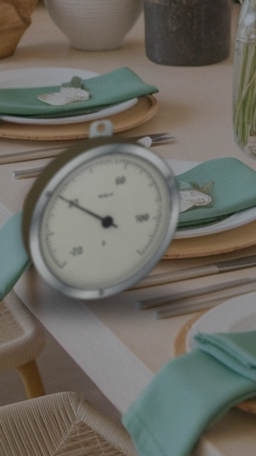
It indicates 20; °F
